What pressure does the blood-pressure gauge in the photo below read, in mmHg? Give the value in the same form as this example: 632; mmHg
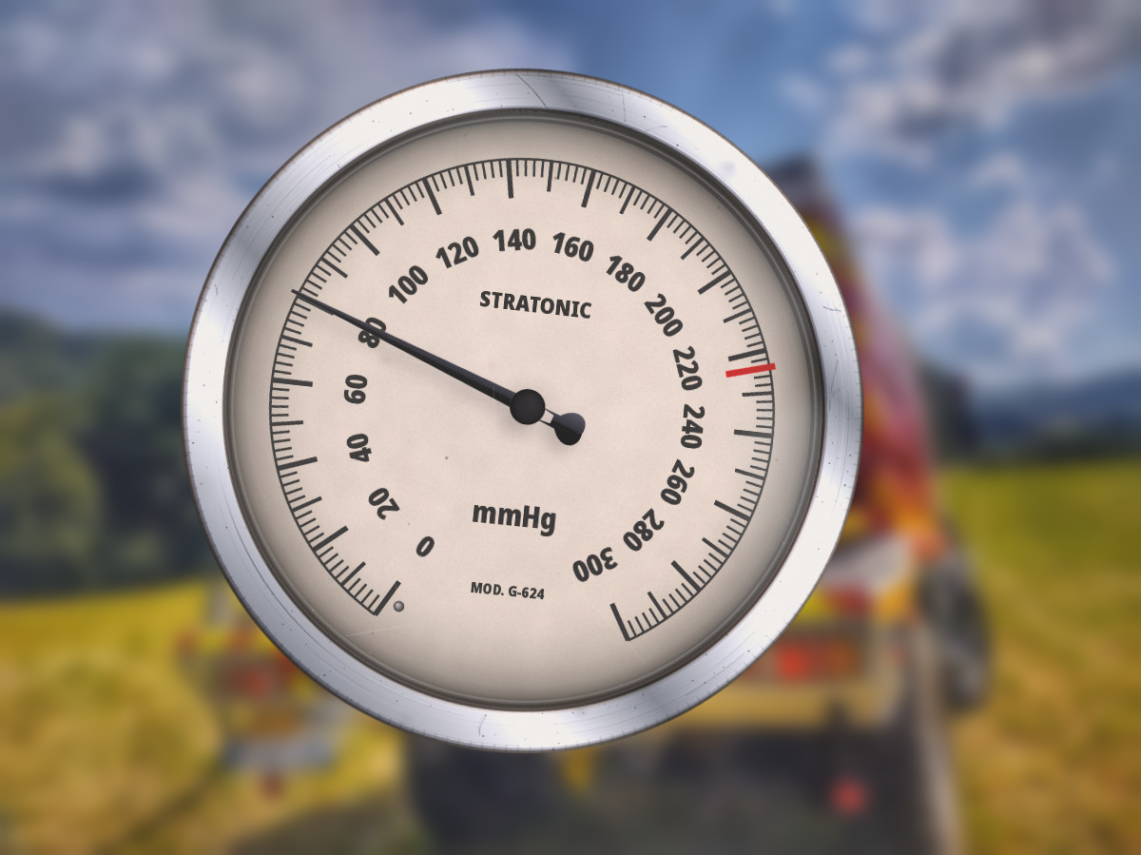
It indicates 80; mmHg
